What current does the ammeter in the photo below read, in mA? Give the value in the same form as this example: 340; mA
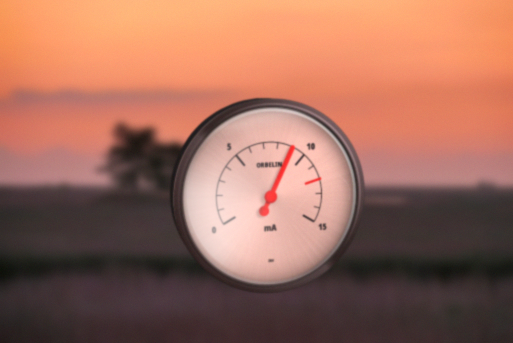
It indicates 9; mA
